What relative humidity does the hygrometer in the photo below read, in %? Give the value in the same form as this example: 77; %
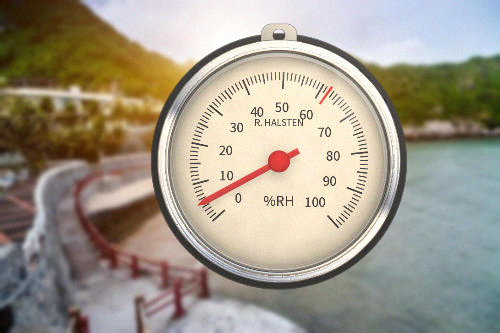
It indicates 5; %
